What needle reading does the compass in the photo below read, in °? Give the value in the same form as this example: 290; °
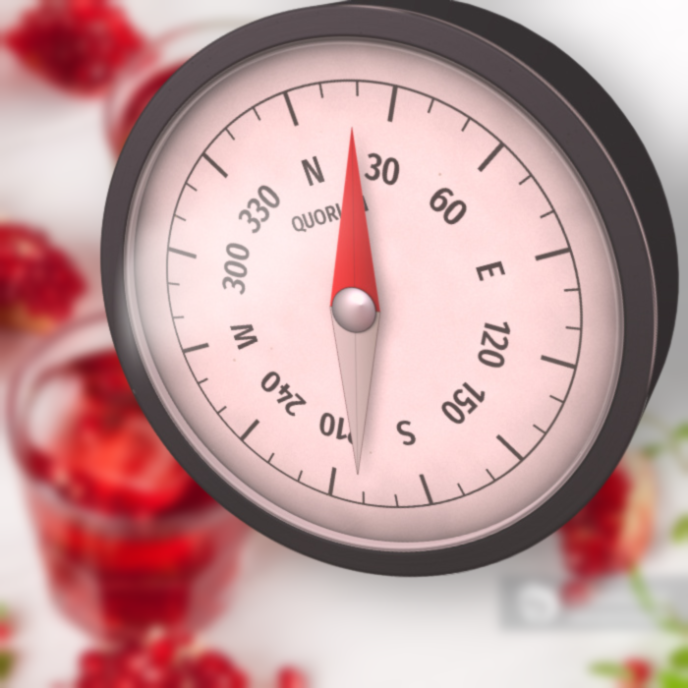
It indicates 20; °
